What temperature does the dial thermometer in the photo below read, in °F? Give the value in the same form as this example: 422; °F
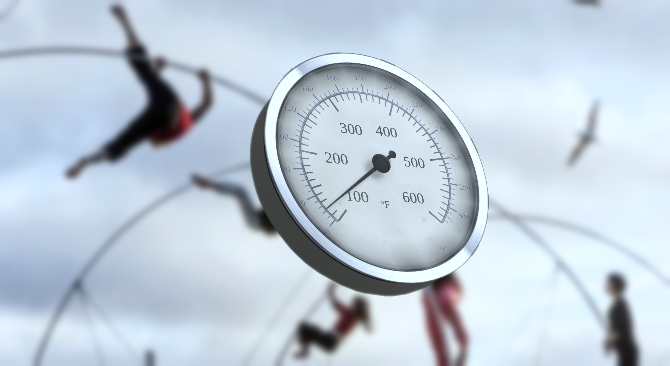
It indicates 120; °F
